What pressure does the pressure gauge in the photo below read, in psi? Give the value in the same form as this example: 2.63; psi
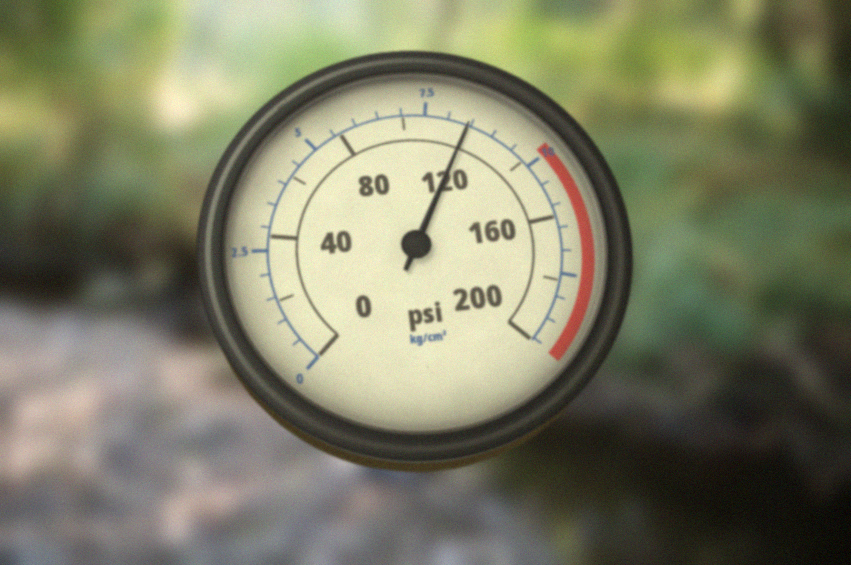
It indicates 120; psi
